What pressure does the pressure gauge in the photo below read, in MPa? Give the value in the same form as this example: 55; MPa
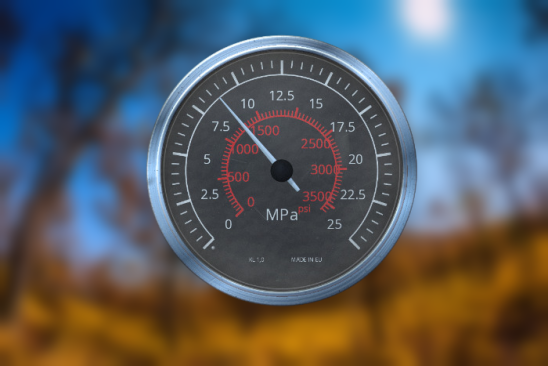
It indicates 8.75; MPa
